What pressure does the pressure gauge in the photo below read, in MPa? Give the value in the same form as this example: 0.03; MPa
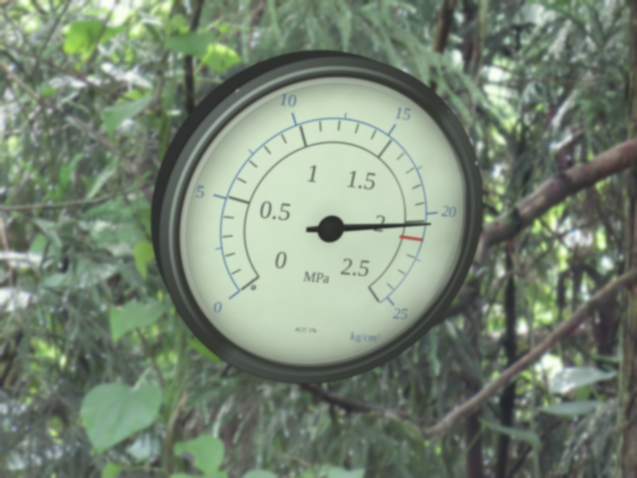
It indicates 2; MPa
